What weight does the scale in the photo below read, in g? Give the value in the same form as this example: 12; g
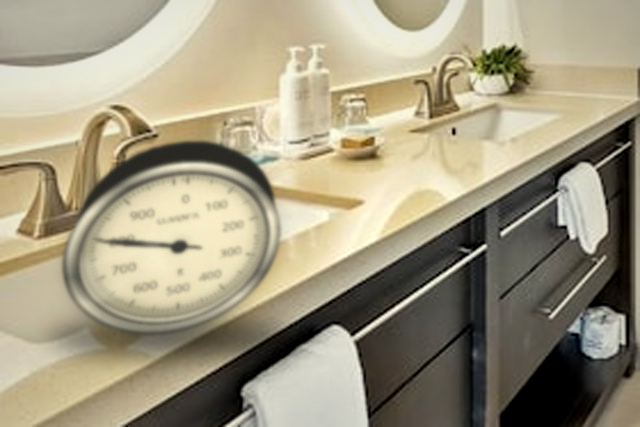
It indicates 800; g
